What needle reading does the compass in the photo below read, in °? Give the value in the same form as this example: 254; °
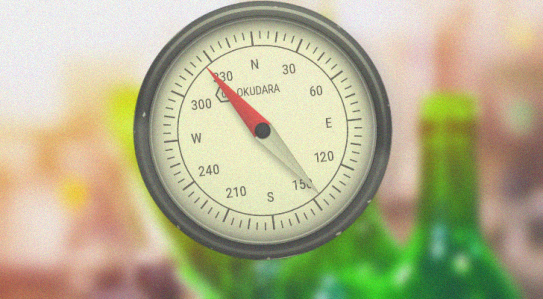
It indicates 325; °
